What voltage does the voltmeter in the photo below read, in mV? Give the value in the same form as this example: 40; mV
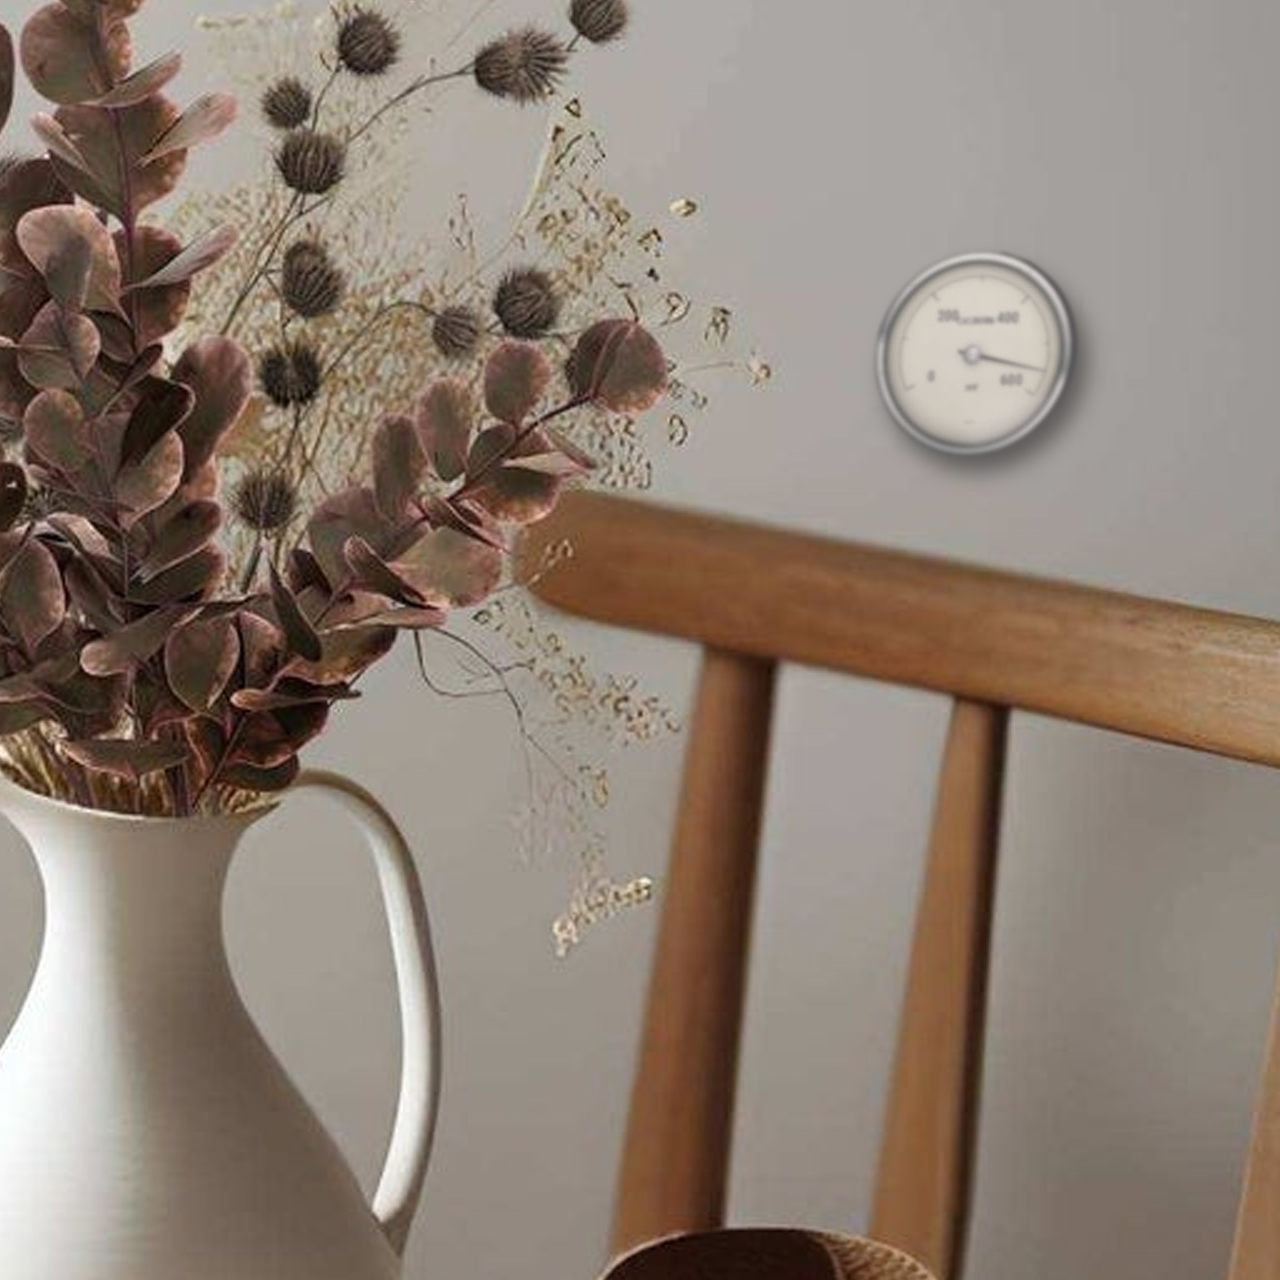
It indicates 550; mV
